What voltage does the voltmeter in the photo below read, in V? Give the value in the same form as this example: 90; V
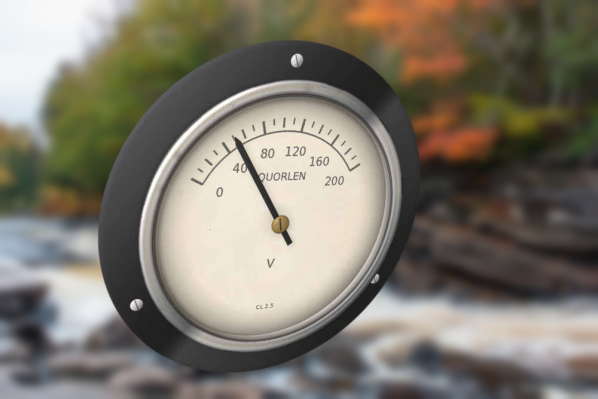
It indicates 50; V
